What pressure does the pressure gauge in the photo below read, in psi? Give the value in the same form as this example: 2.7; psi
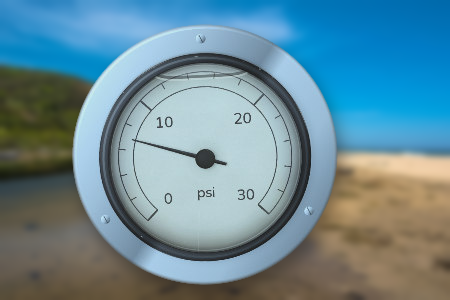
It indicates 7; psi
